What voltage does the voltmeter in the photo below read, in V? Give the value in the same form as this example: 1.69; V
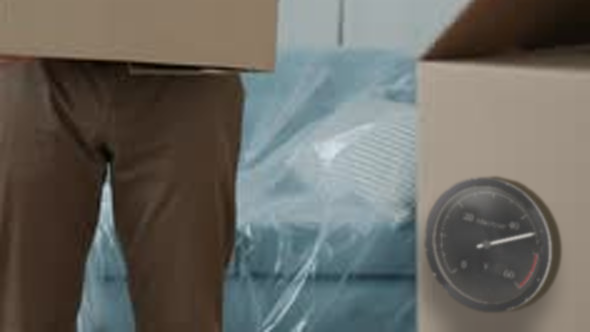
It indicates 45; V
